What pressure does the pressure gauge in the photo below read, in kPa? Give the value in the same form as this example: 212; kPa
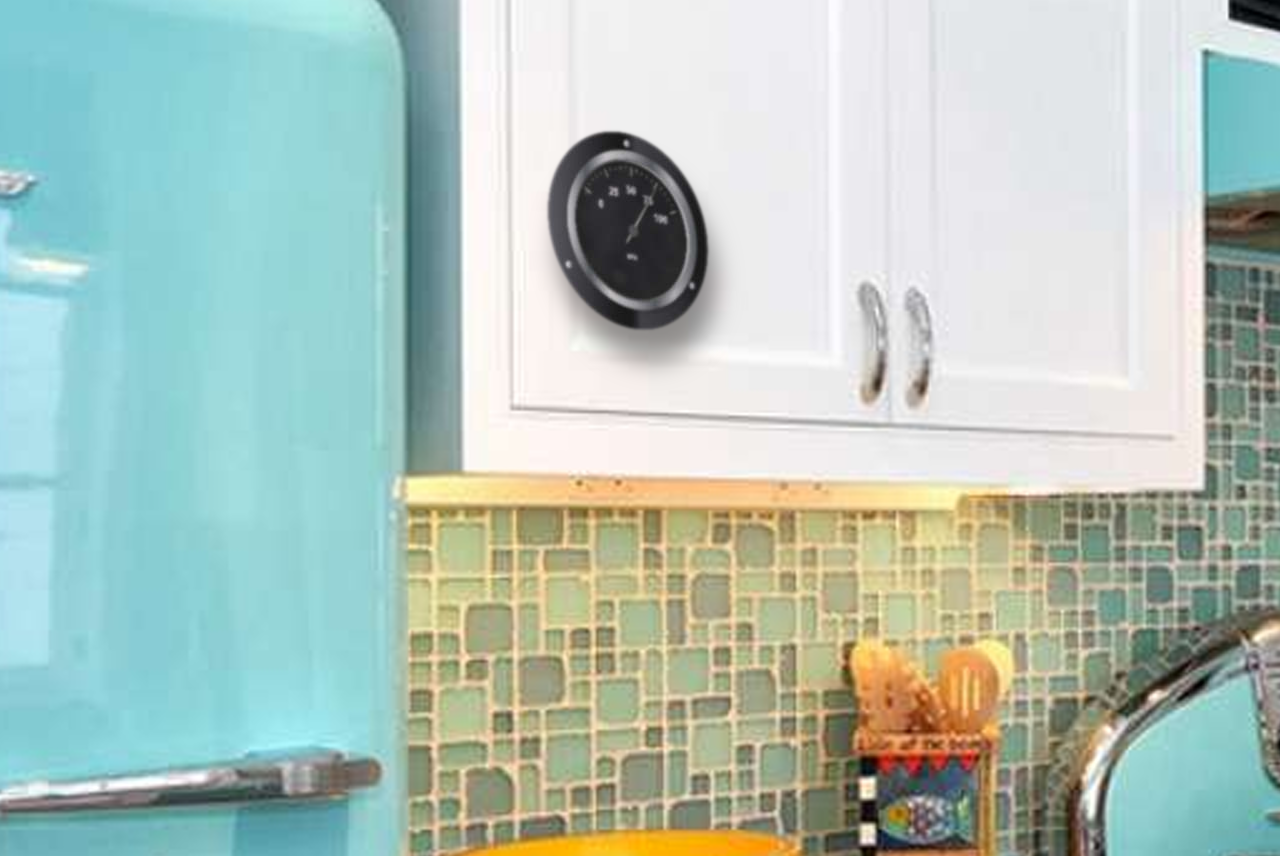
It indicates 75; kPa
